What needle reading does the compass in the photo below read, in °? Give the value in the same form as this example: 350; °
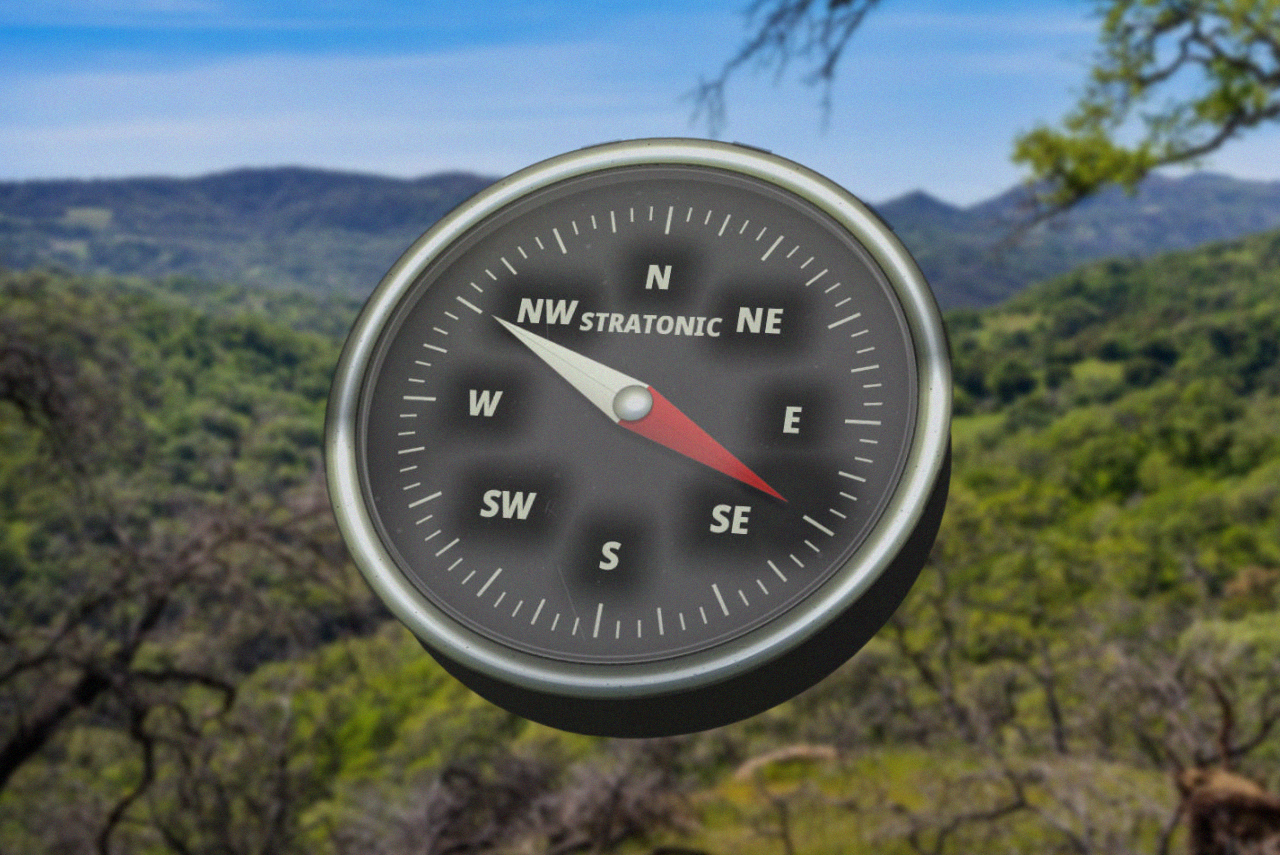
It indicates 120; °
